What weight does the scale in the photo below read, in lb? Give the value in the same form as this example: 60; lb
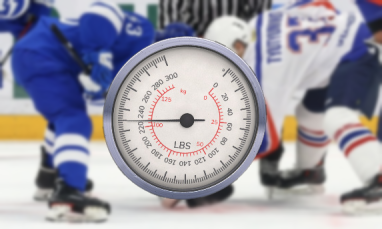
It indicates 230; lb
